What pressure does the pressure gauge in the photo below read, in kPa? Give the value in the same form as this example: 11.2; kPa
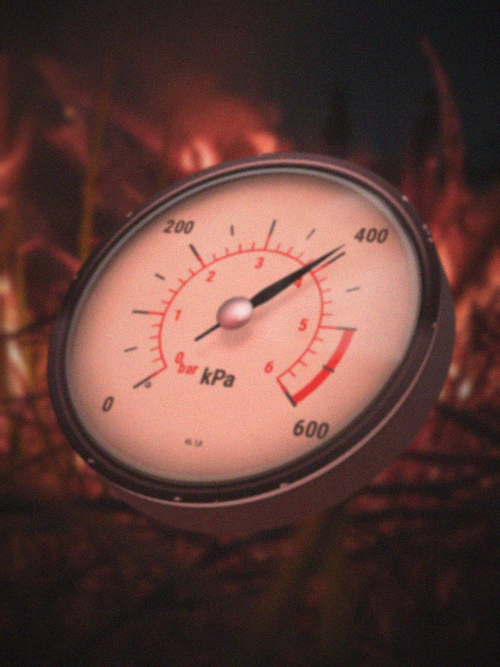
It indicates 400; kPa
